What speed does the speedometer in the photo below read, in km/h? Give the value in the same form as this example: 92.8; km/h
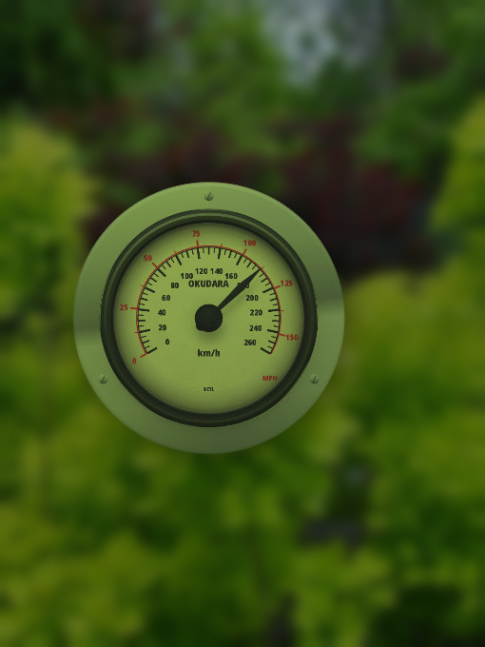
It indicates 180; km/h
